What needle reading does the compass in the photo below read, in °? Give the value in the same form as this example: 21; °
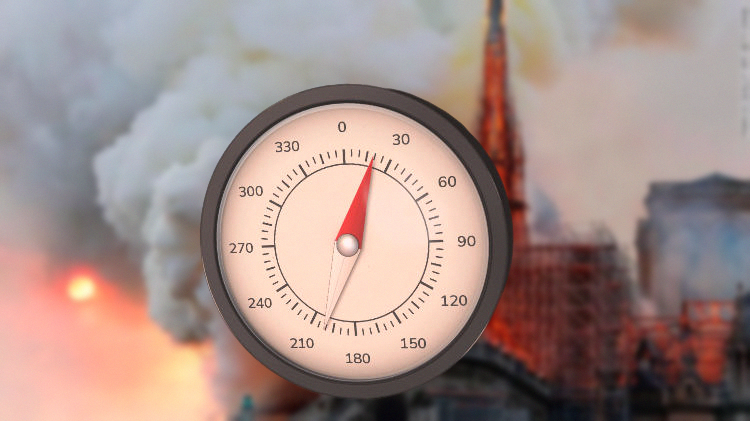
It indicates 20; °
